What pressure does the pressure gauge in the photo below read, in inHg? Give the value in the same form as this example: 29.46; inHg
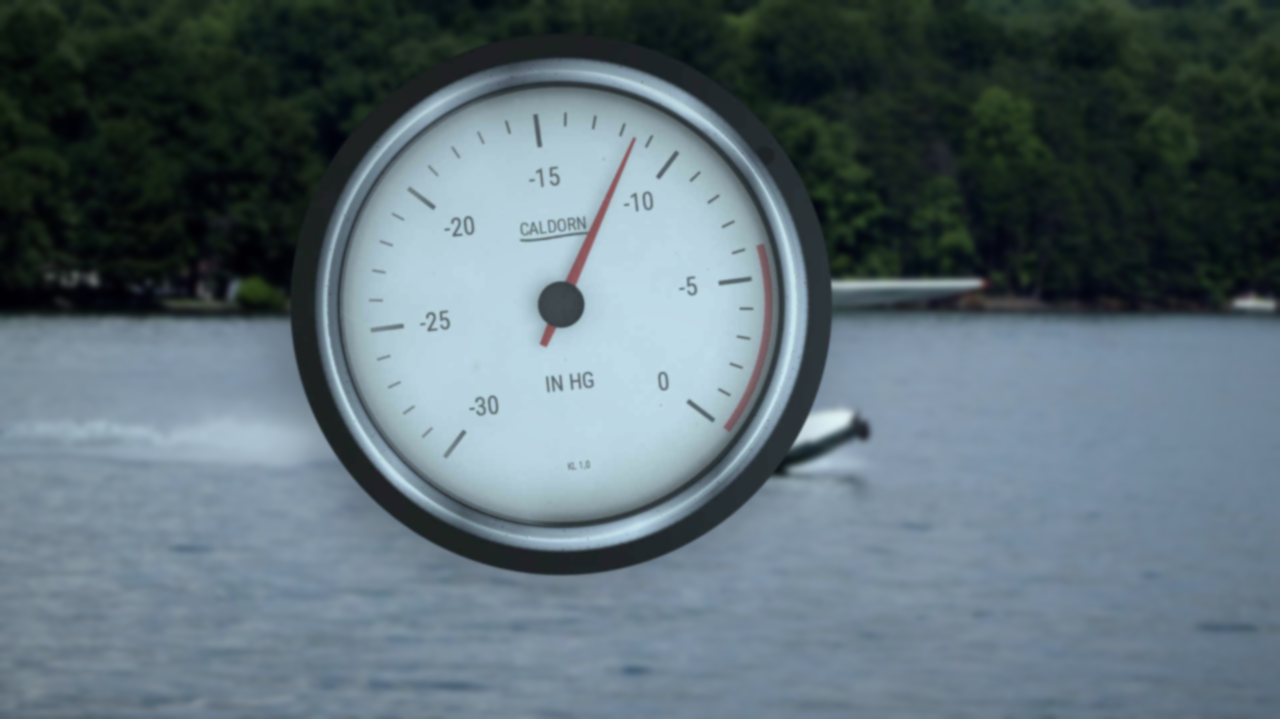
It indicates -11.5; inHg
